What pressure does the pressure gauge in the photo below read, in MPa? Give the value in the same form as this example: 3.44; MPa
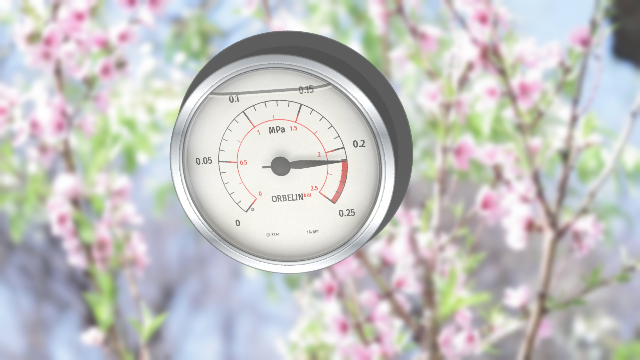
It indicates 0.21; MPa
